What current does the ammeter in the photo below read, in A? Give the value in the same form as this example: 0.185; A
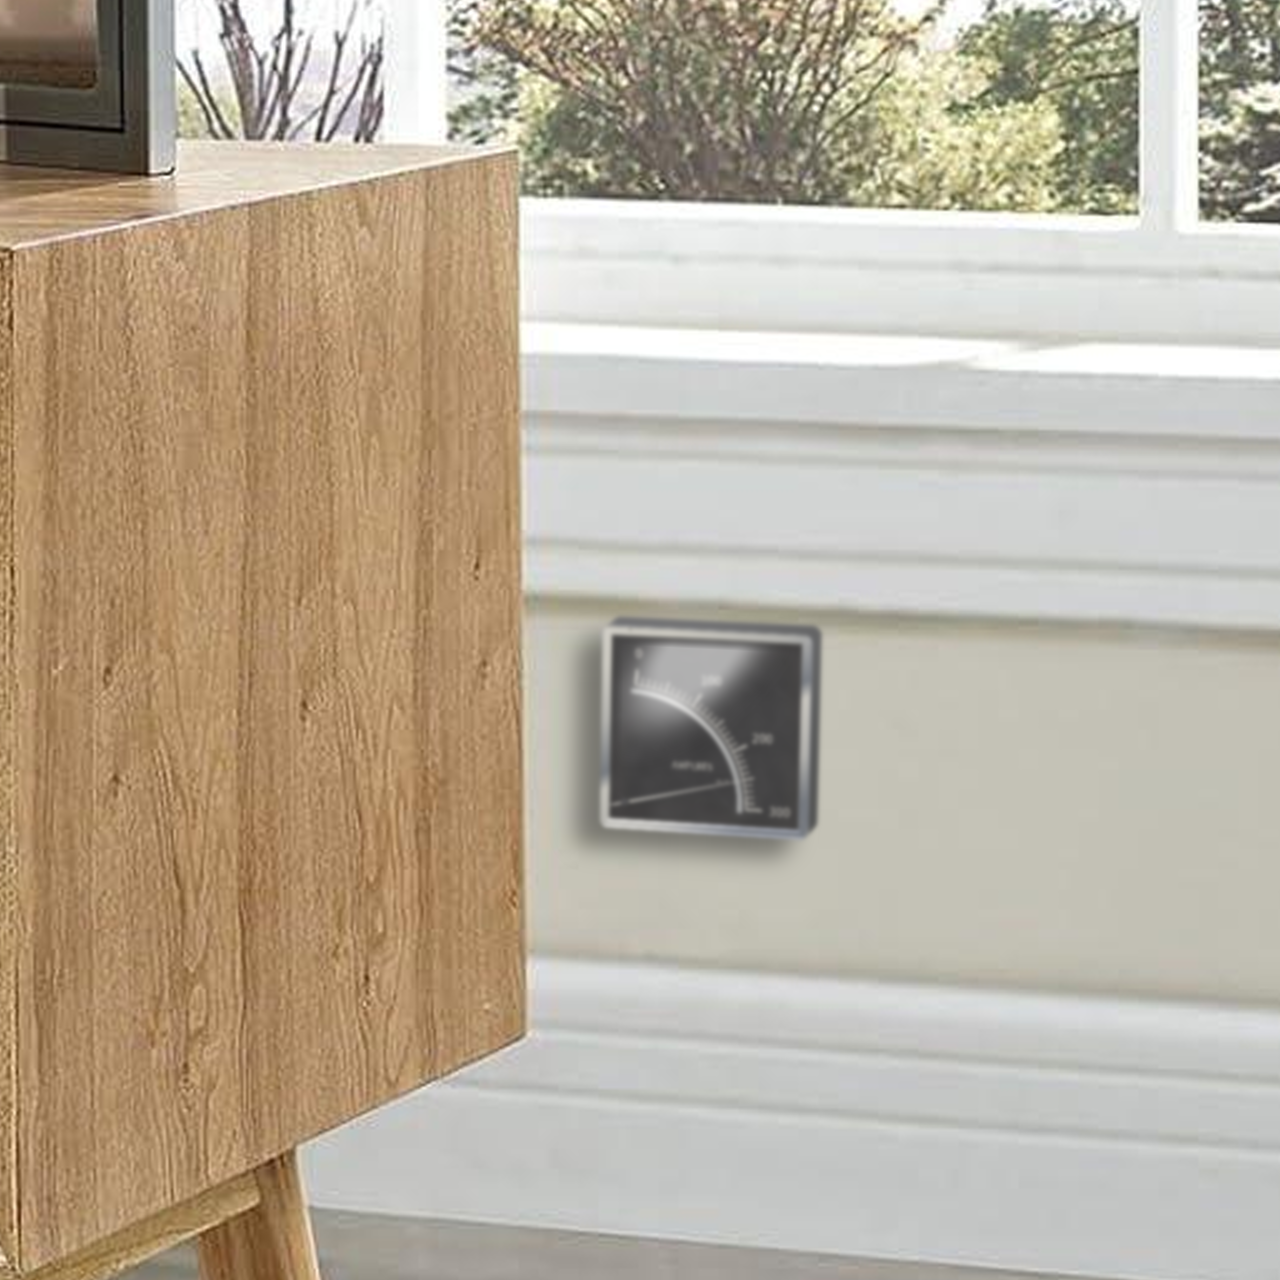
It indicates 250; A
